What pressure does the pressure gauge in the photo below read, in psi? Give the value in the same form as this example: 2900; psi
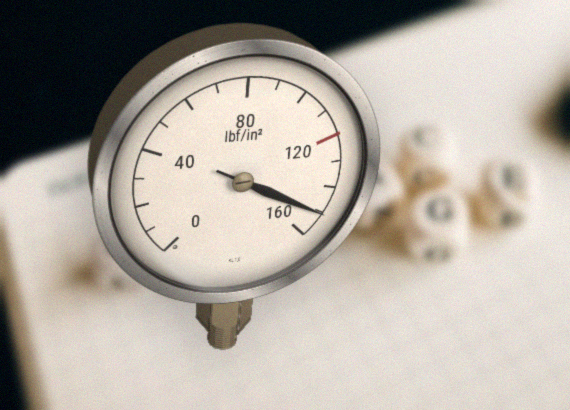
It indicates 150; psi
